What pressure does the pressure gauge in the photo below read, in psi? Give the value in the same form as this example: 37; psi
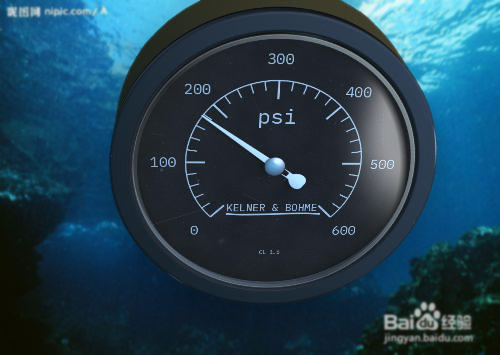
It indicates 180; psi
